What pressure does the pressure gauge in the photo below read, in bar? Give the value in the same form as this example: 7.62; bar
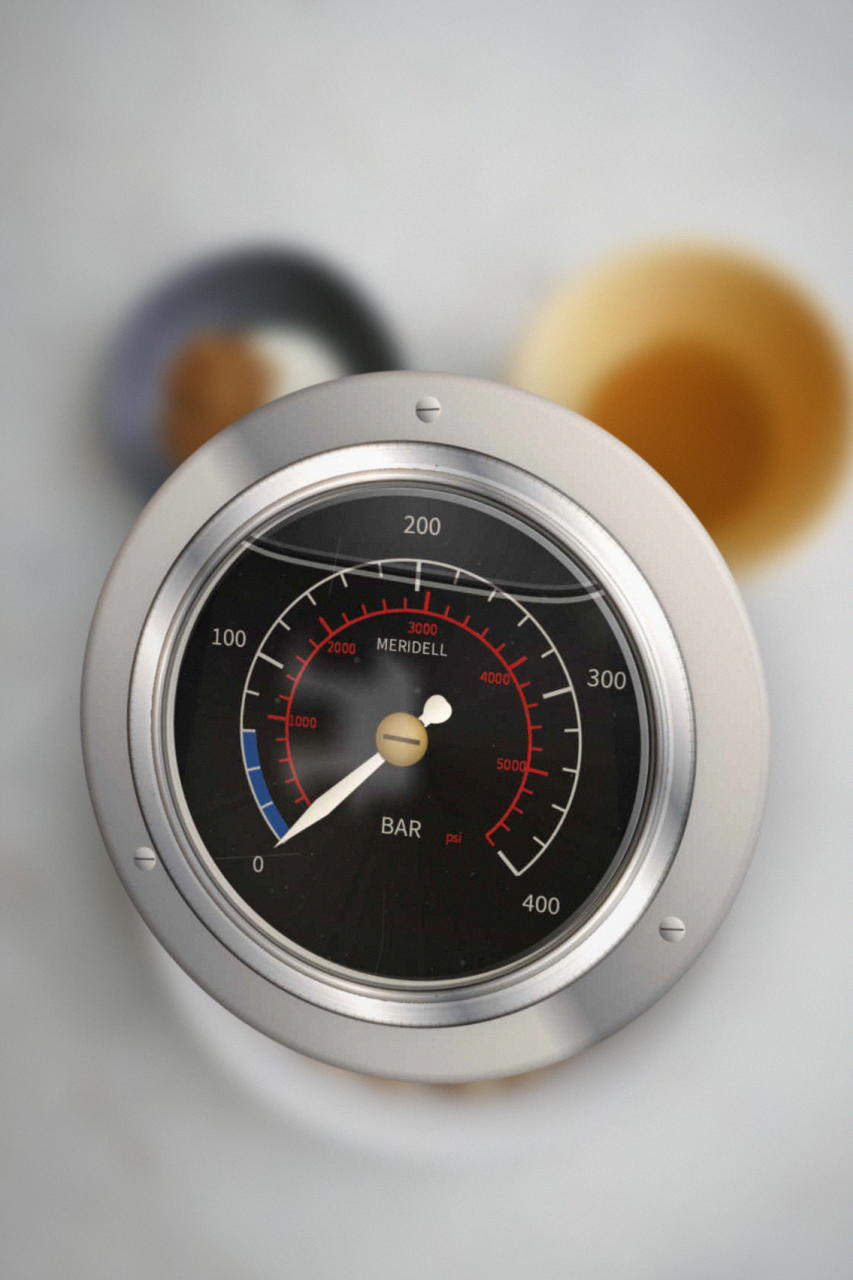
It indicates 0; bar
